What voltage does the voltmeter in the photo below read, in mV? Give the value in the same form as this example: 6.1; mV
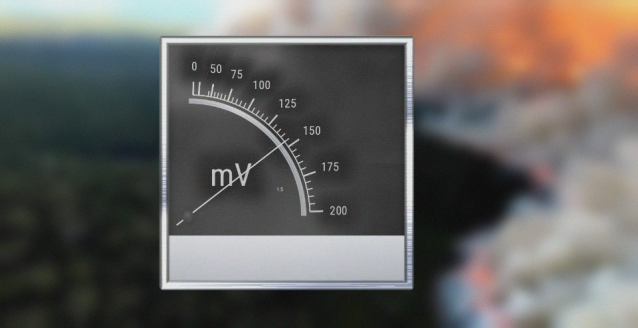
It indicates 145; mV
